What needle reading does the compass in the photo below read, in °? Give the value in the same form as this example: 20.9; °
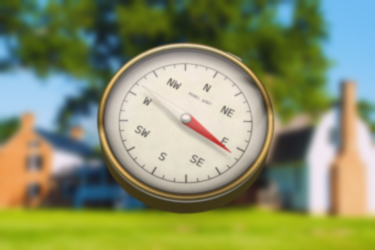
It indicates 100; °
